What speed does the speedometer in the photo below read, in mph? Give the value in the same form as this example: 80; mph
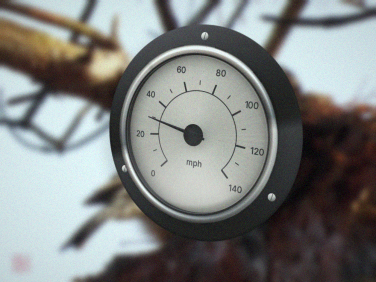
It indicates 30; mph
